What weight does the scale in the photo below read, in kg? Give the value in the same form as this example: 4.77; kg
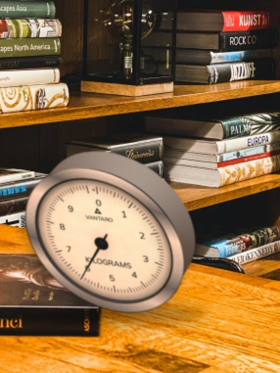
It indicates 6; kg
